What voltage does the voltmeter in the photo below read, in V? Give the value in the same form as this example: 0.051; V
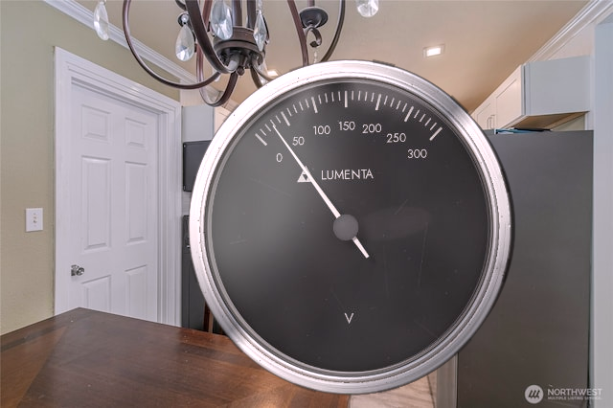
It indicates 30; V
